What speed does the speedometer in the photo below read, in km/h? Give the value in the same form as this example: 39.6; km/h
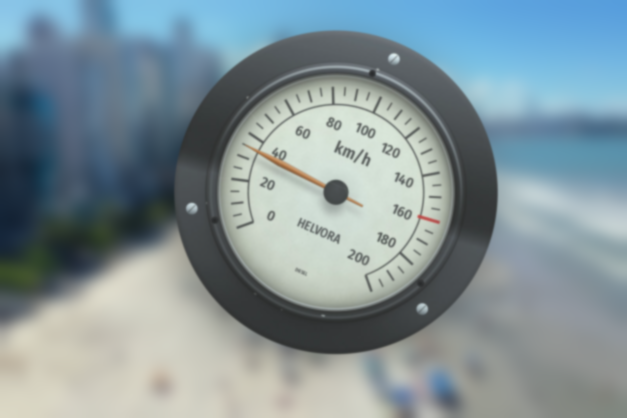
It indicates 35; km/h
